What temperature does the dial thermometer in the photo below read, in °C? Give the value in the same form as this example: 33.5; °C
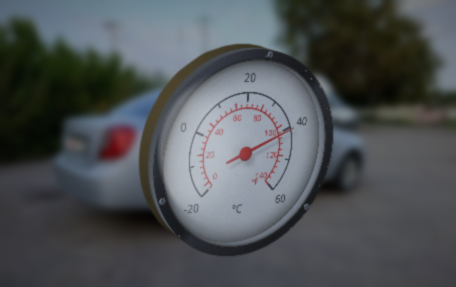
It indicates 40; °C
